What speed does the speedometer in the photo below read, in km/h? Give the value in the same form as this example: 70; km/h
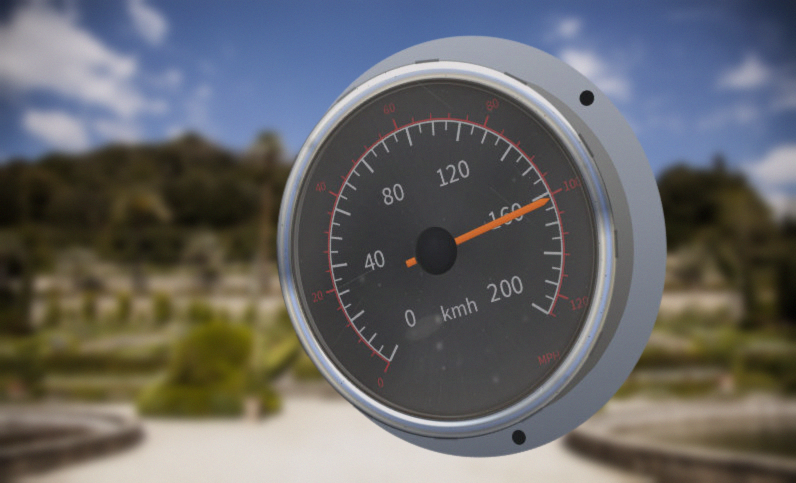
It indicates 162.5; km/h
